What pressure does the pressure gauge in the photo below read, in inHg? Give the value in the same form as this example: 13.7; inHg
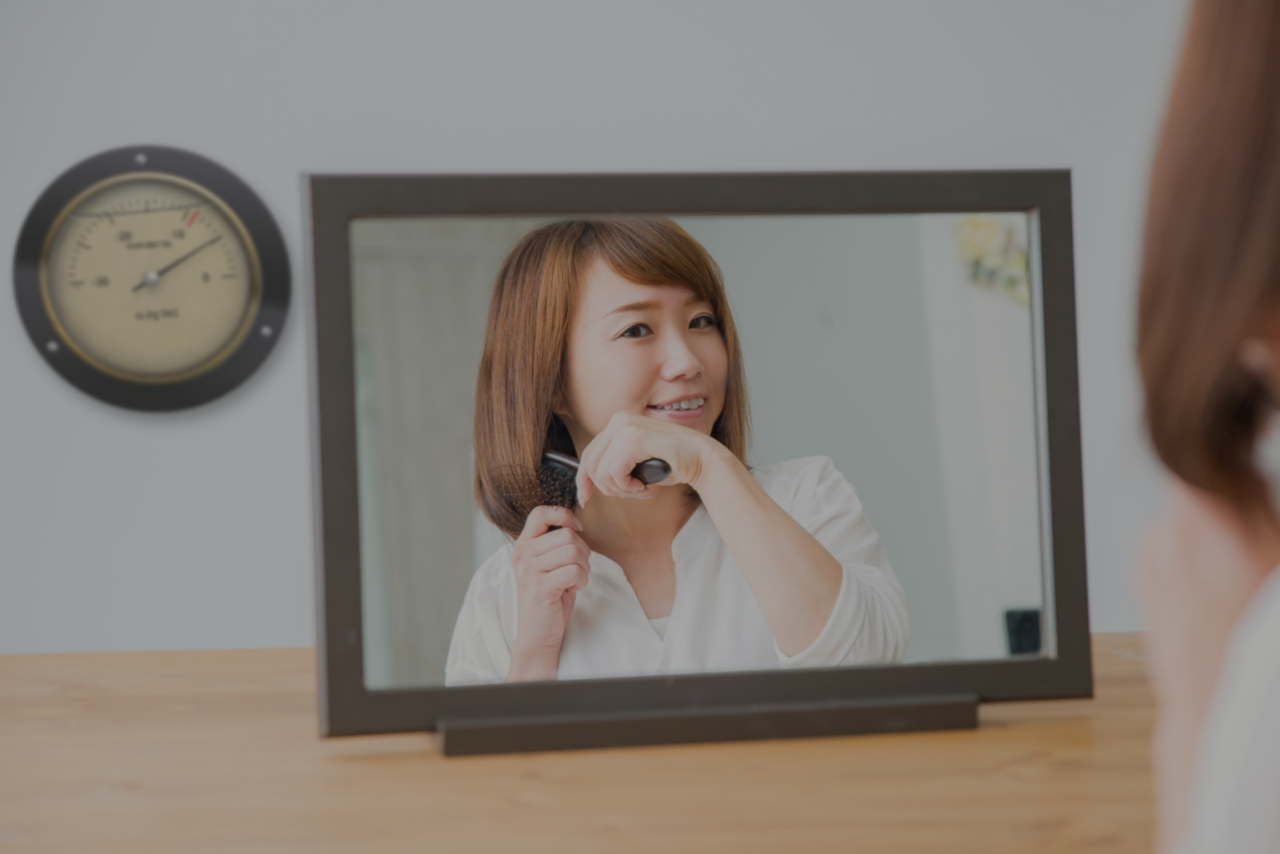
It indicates -5; inHg
